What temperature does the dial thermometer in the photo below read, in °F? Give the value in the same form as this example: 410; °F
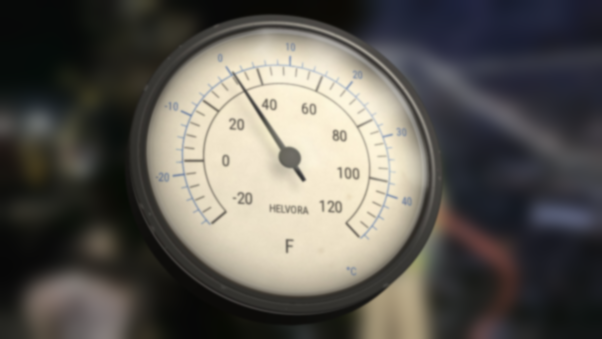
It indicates 32; °F
